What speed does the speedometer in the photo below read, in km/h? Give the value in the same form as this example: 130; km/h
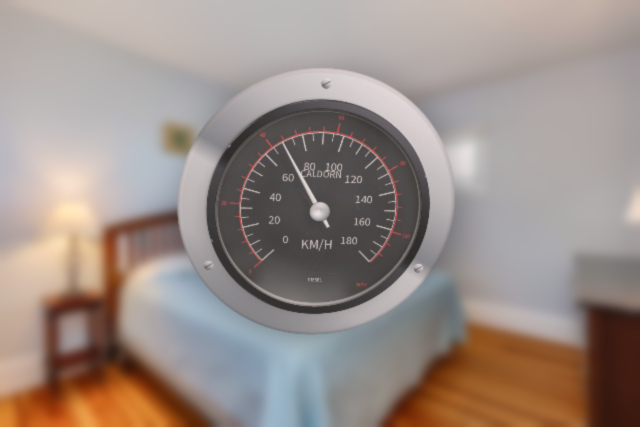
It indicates 70; km/h
